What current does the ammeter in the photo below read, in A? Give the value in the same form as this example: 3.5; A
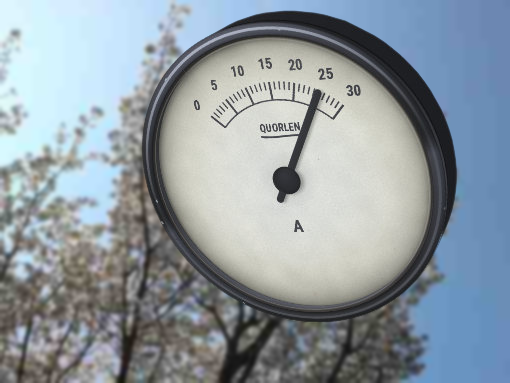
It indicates 25; A
